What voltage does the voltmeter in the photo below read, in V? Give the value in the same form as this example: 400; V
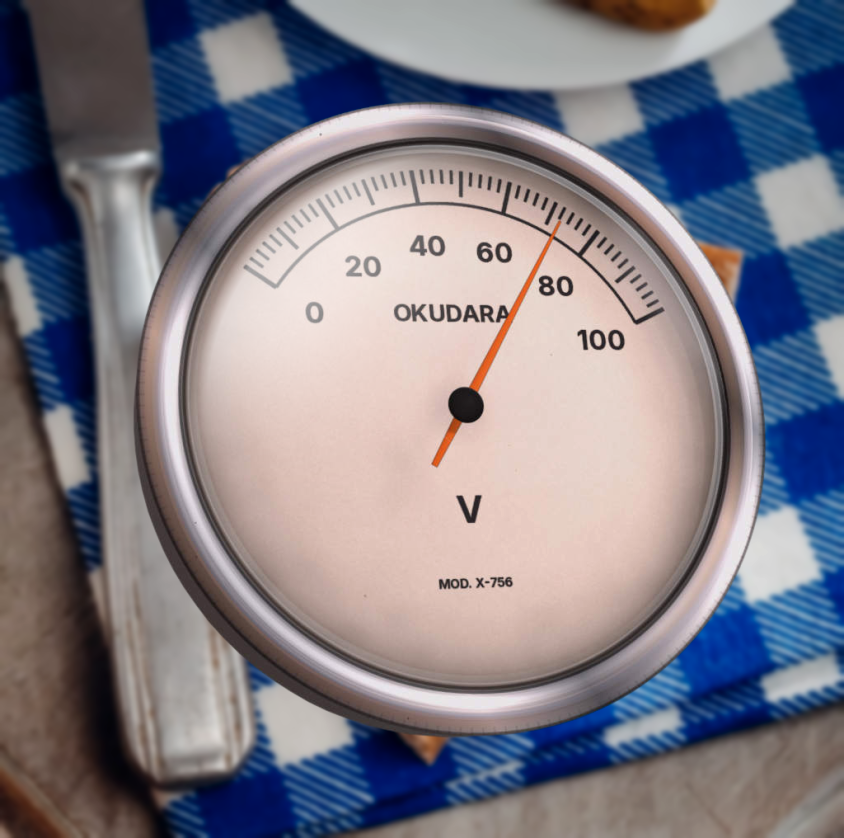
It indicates 72; V
